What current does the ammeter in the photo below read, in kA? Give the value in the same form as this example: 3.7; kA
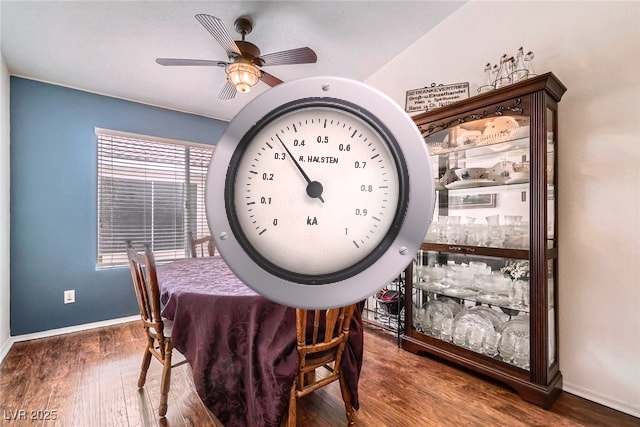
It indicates 0.34; kA
